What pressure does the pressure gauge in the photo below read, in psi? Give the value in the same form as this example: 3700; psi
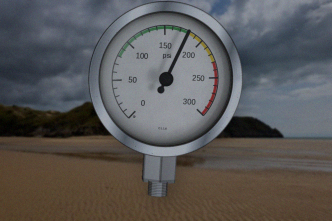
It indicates 180; psi
